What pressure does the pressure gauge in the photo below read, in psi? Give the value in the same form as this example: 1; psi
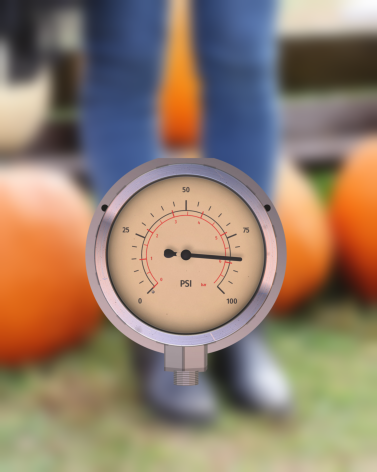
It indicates 85; psi
